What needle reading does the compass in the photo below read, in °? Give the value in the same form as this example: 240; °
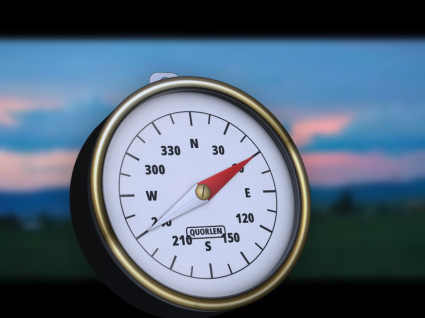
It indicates 60; °
